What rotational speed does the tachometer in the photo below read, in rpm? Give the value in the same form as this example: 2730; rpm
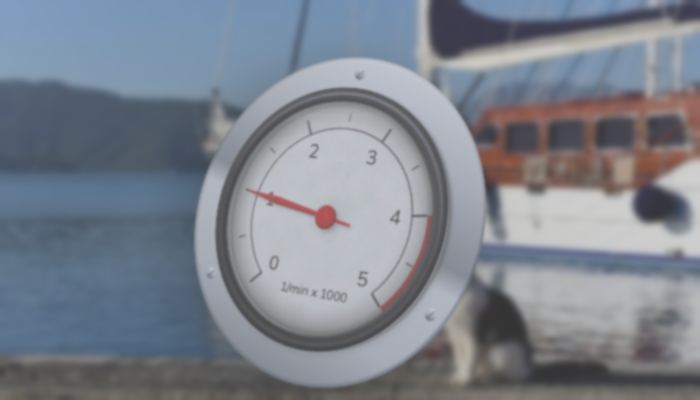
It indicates 1000; rpm
